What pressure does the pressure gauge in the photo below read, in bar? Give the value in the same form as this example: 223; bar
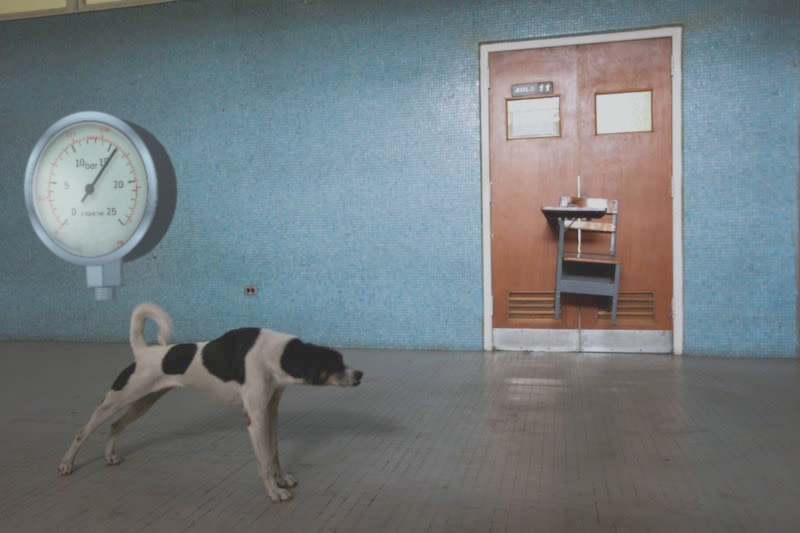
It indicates 16; bar
